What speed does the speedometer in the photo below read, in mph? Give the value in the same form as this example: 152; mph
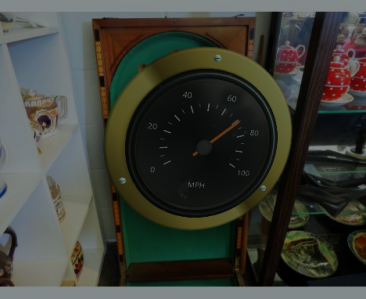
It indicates 70; mph
